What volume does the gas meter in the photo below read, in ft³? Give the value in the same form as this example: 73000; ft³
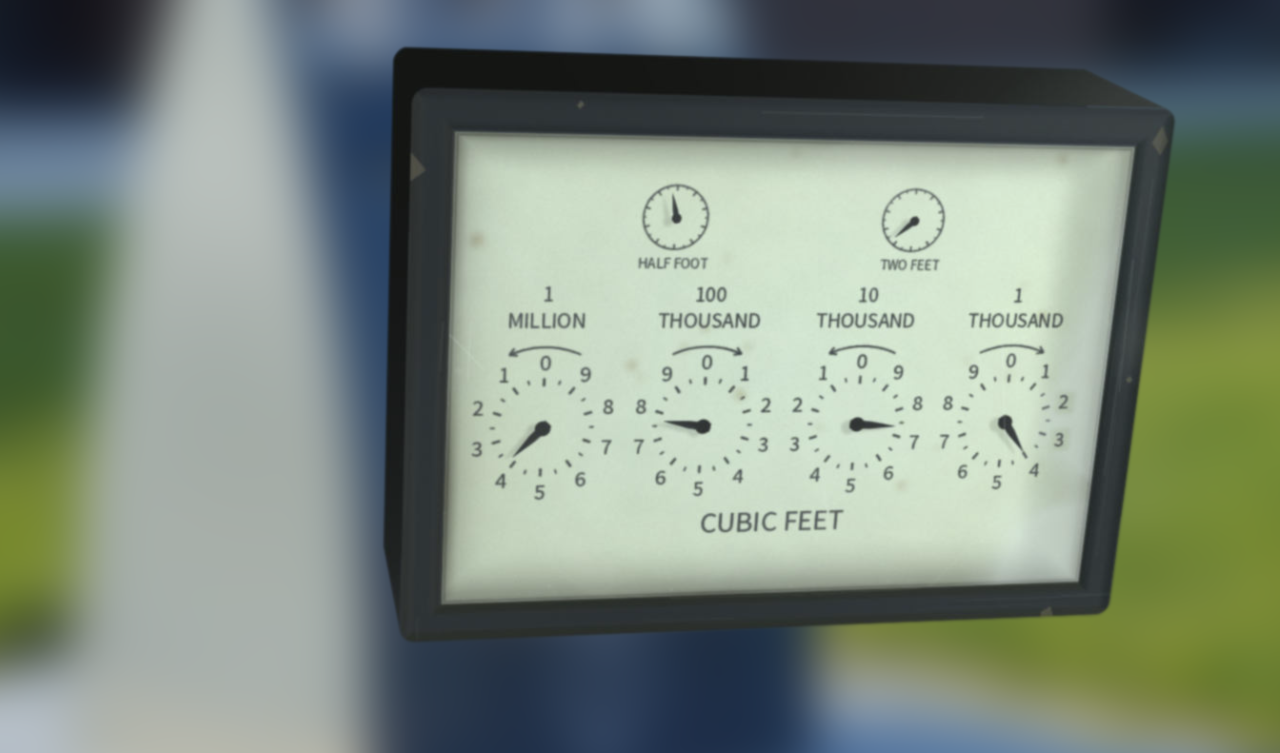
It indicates 377400; ft³
